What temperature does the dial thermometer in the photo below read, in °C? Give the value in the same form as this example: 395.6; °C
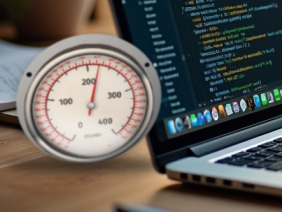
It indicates 220; °C
